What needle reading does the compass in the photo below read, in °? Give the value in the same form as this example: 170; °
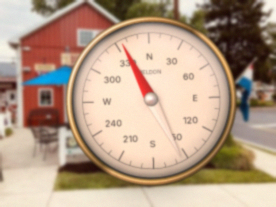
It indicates 335; °
